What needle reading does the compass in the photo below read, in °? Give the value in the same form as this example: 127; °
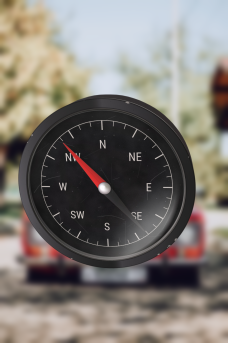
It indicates 320; °
